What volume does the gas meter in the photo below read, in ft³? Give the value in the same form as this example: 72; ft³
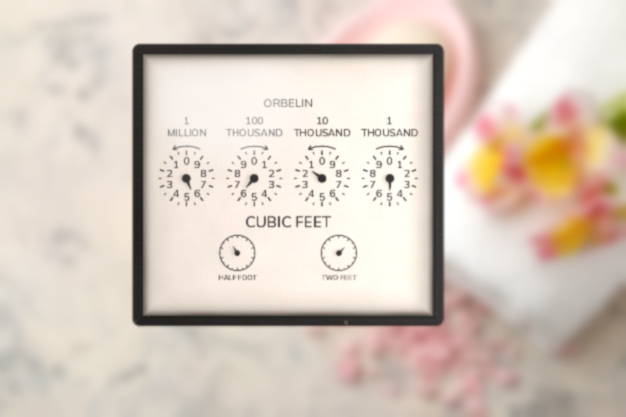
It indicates 561500; ft³
